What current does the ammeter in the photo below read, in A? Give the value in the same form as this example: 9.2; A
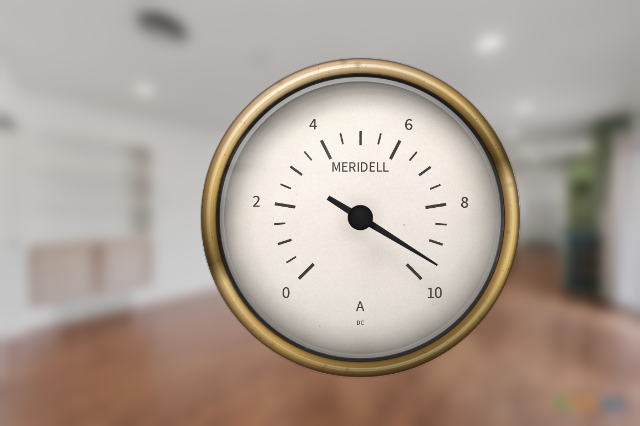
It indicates 9.5; A
